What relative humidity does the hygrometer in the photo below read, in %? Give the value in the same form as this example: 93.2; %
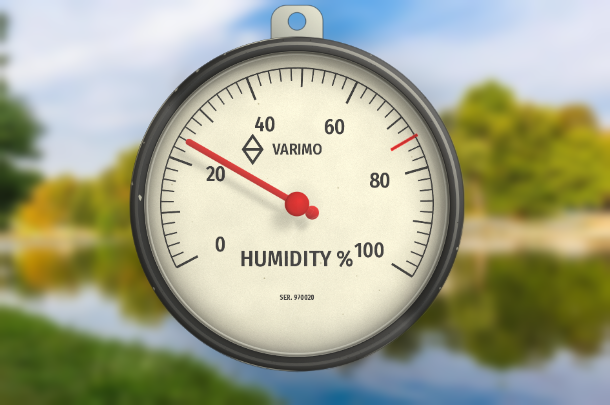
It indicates 24; %
